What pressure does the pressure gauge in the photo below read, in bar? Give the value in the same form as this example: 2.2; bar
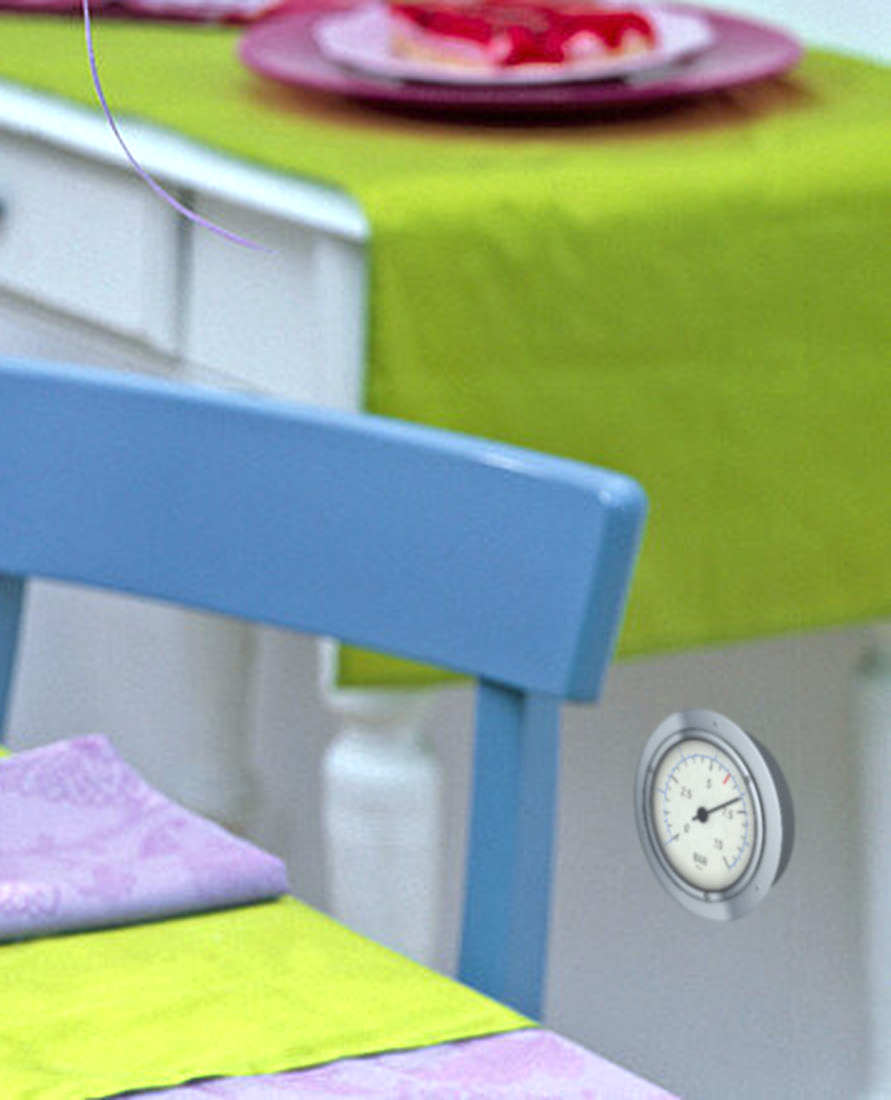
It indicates 7; bar
